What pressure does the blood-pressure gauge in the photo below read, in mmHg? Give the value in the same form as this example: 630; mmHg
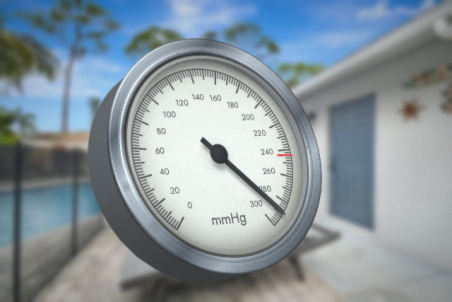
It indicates 290; mmHg
